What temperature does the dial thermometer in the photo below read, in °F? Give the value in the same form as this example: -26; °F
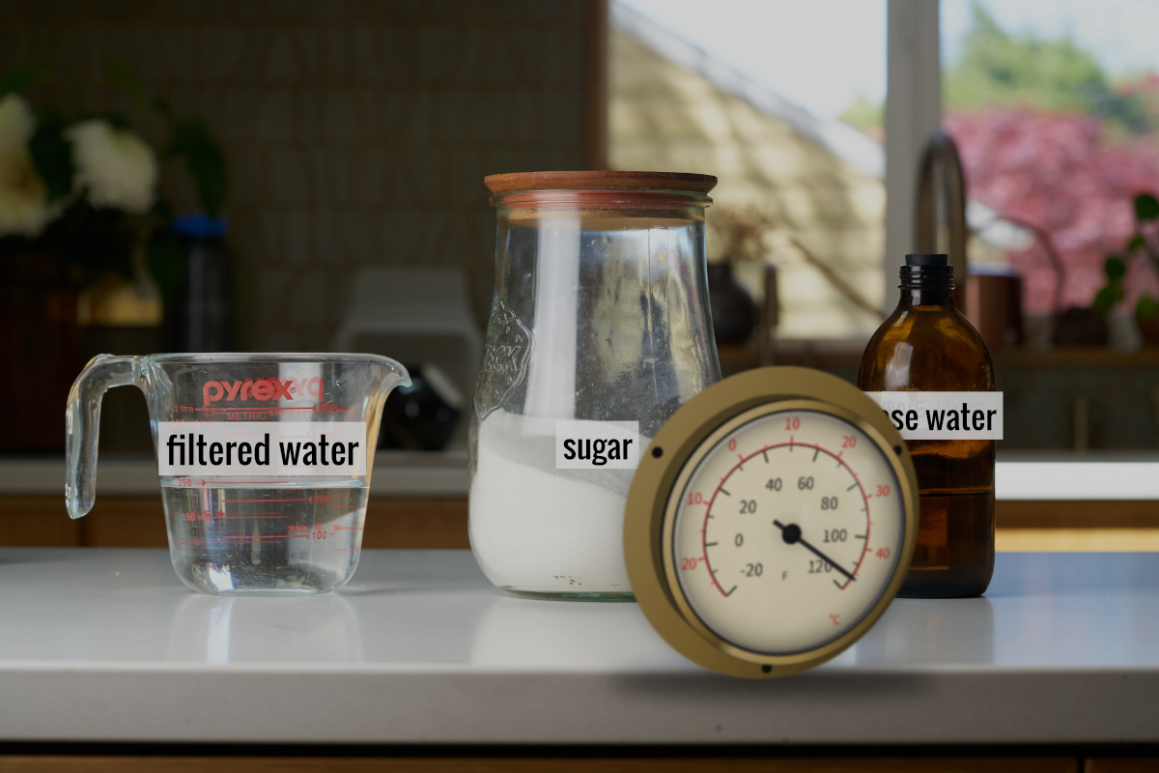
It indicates 115; °F
